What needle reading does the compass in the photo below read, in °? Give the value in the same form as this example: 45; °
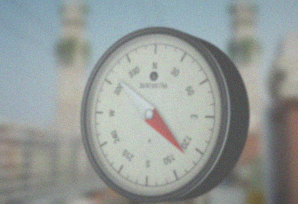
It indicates 130; °
